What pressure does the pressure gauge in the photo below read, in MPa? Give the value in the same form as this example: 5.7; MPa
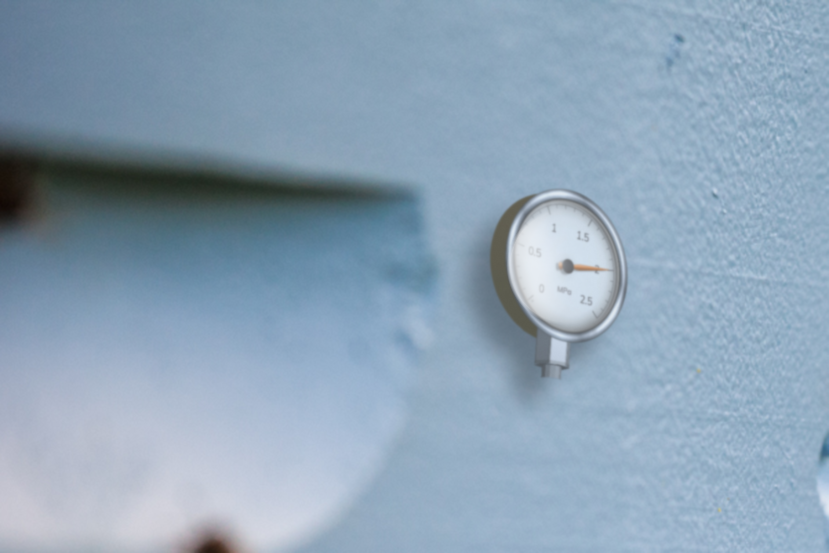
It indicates 2; MPa
